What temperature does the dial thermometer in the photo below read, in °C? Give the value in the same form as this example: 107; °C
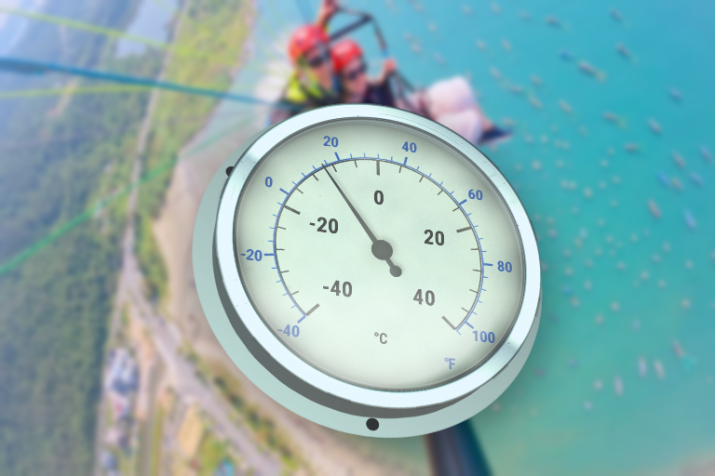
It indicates -10; °C
